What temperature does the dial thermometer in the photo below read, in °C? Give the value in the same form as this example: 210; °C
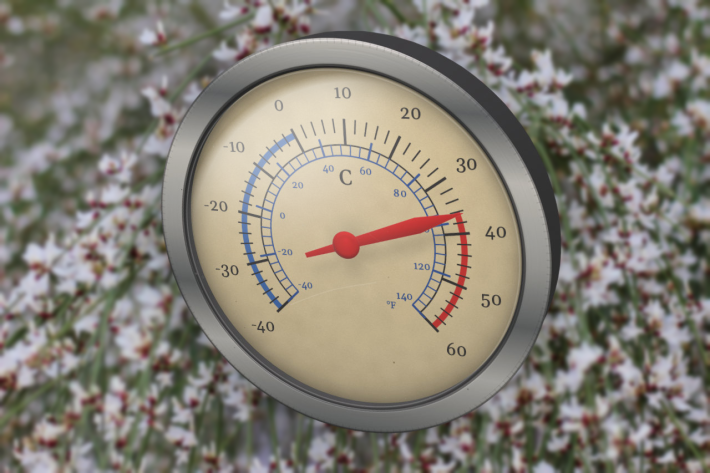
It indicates 36; °C
